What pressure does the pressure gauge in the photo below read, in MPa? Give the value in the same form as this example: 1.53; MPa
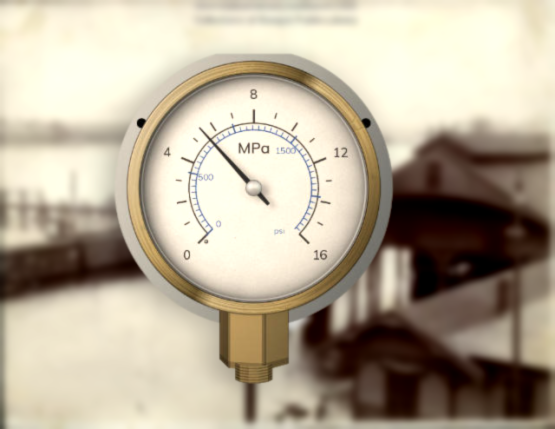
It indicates 5.5; MPa
